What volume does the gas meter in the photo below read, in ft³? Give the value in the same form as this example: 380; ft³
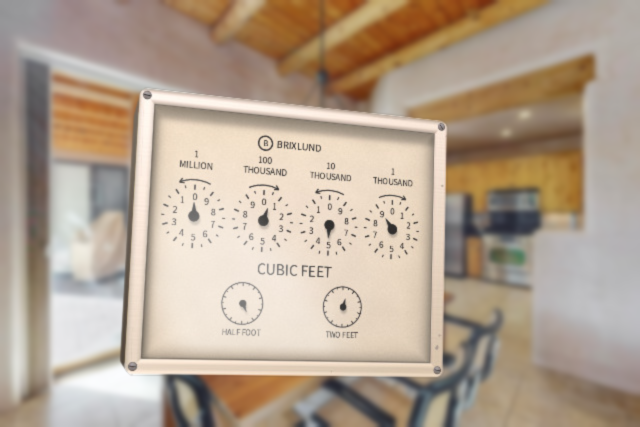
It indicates 4900; ft³
